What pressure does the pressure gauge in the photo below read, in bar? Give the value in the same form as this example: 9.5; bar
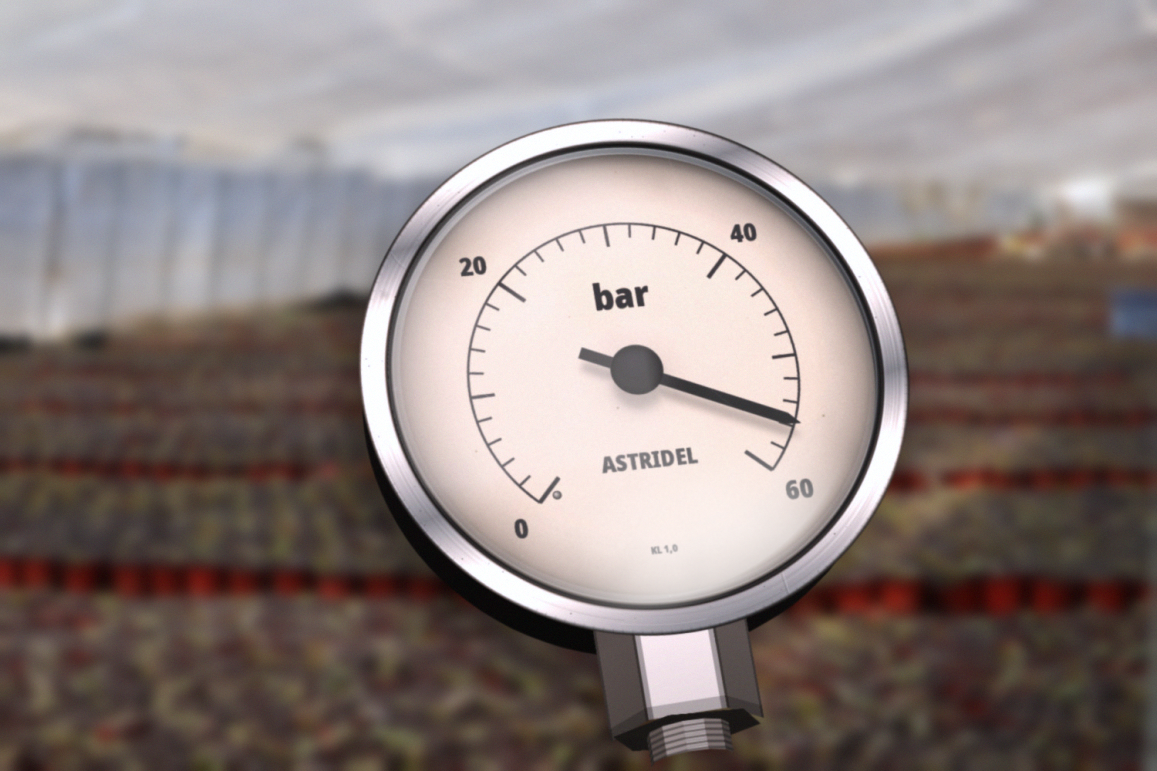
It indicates 56; bar
